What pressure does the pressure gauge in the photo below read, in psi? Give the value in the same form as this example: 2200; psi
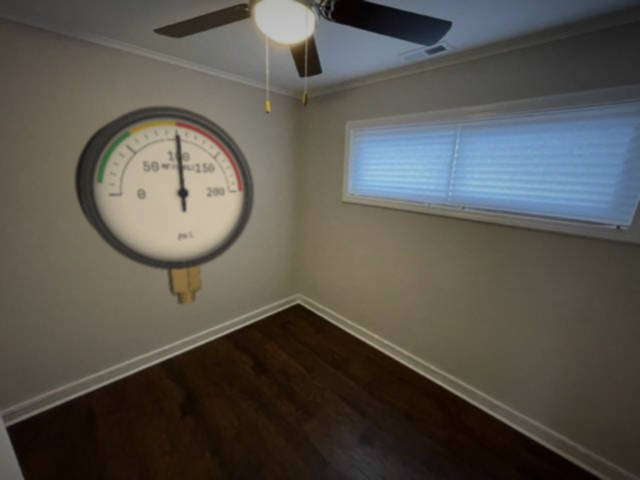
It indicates 100; psi
